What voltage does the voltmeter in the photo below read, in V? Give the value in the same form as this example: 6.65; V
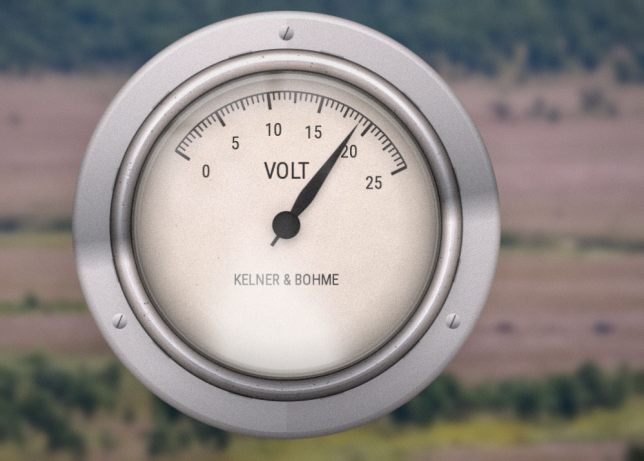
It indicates 19; V
